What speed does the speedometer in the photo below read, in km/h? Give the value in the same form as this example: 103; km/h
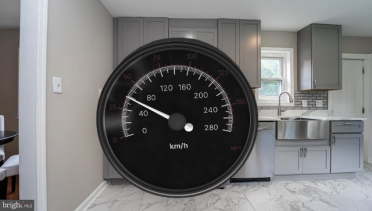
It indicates 60; km/h
